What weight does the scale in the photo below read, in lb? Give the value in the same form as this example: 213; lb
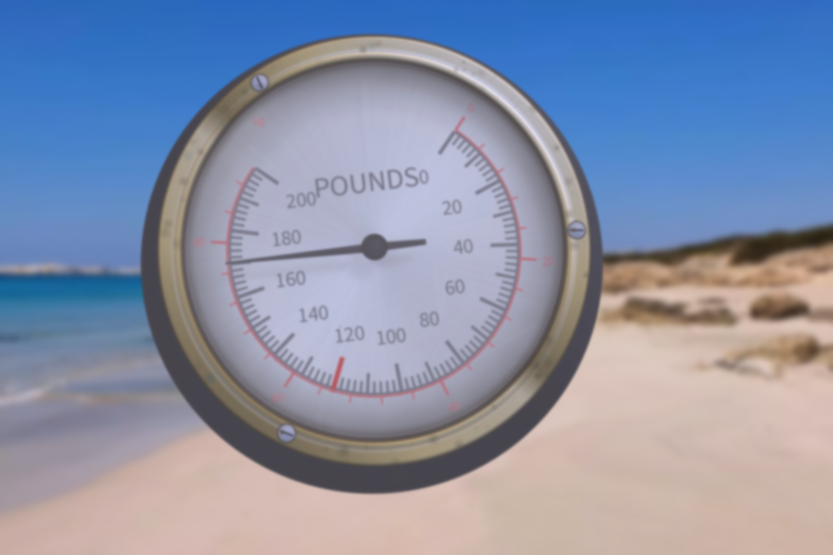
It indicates 170; lb
